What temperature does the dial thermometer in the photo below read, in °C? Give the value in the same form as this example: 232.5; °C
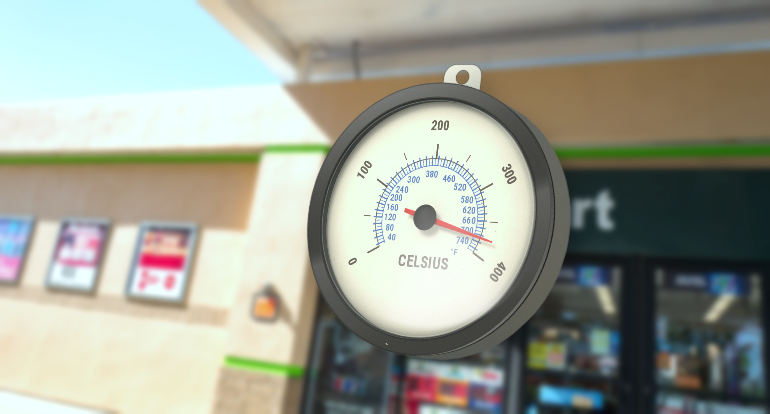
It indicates 375; °C
